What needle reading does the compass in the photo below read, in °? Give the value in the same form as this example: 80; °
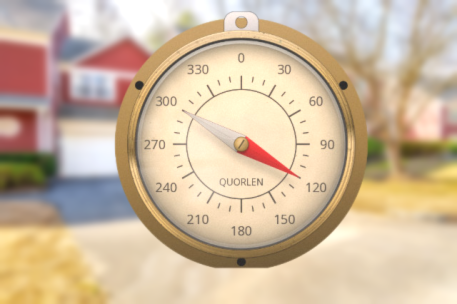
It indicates 120; °
